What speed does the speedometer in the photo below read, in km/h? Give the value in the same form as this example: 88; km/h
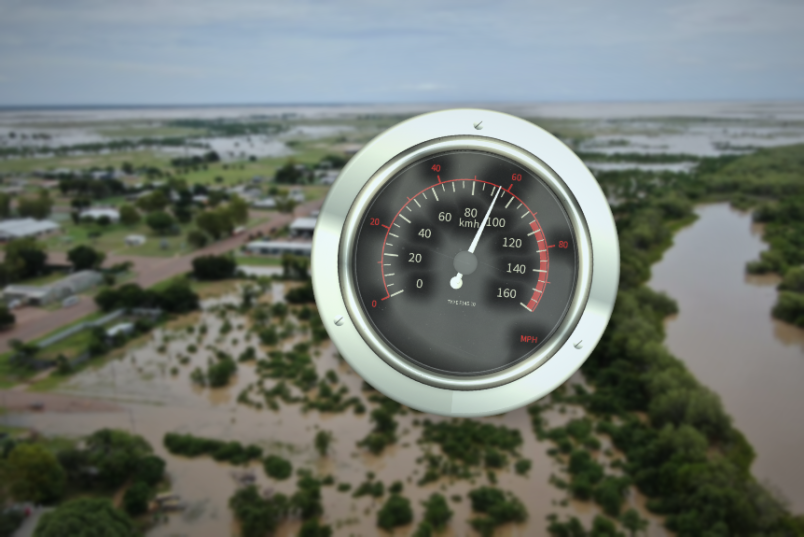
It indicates 92.5; km/h
